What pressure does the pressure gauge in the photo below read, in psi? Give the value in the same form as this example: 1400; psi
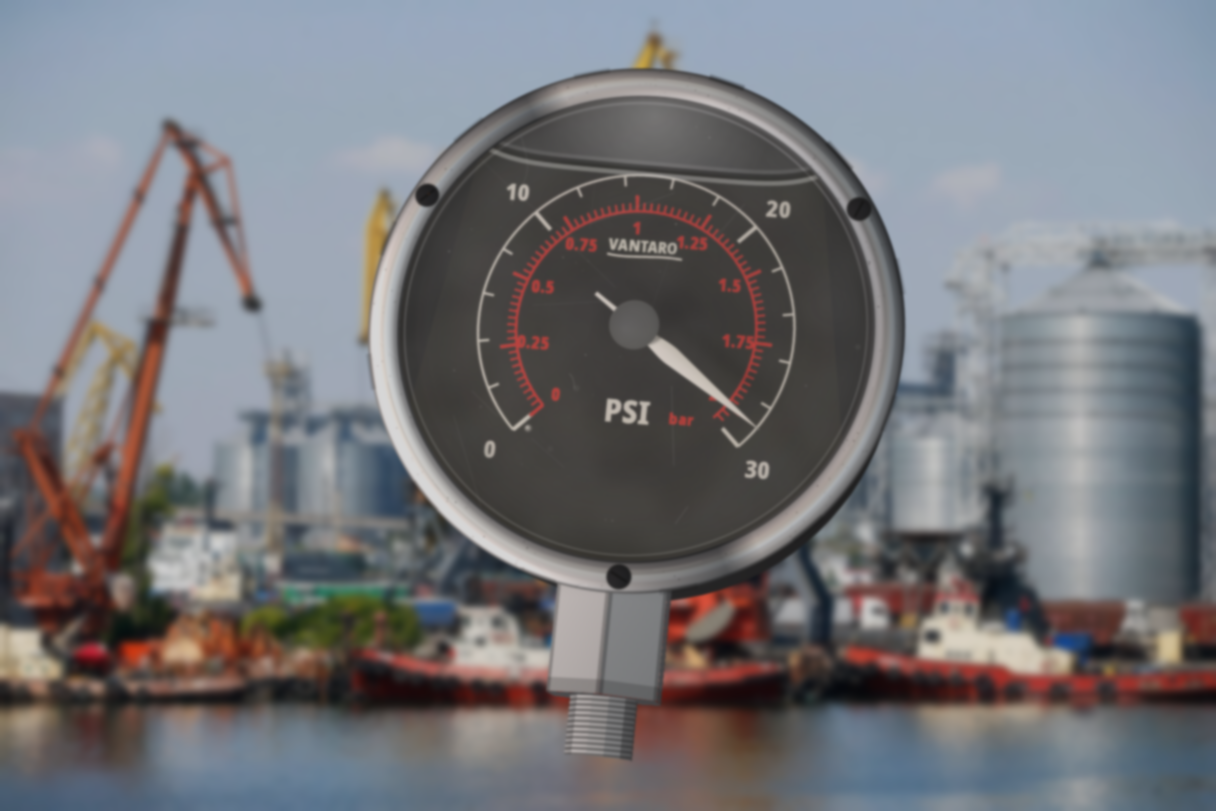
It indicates 29; psi
